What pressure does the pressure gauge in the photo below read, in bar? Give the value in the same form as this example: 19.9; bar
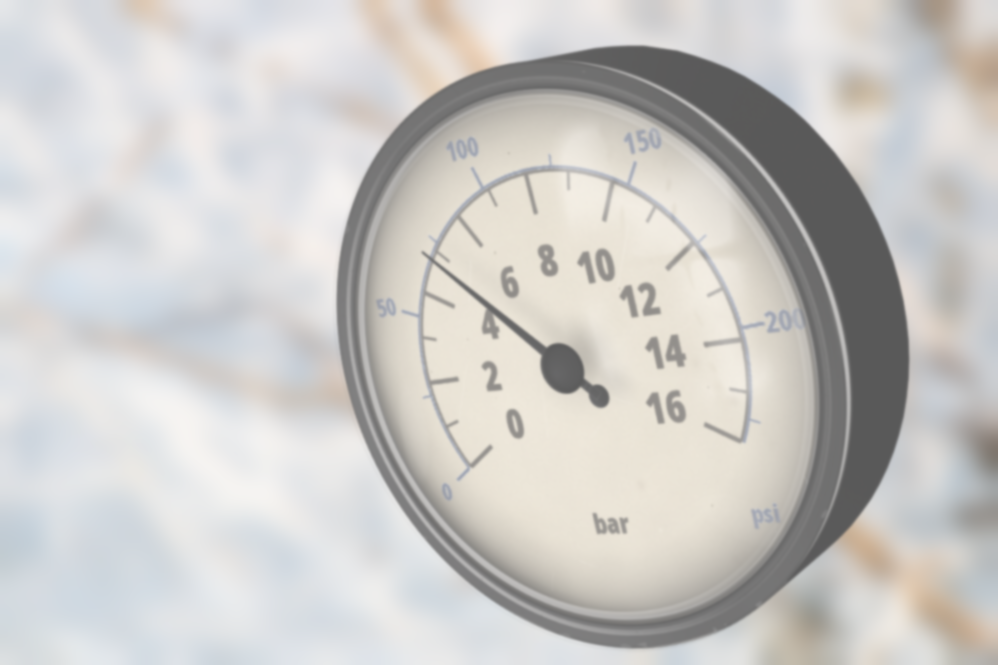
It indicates 5; bar
